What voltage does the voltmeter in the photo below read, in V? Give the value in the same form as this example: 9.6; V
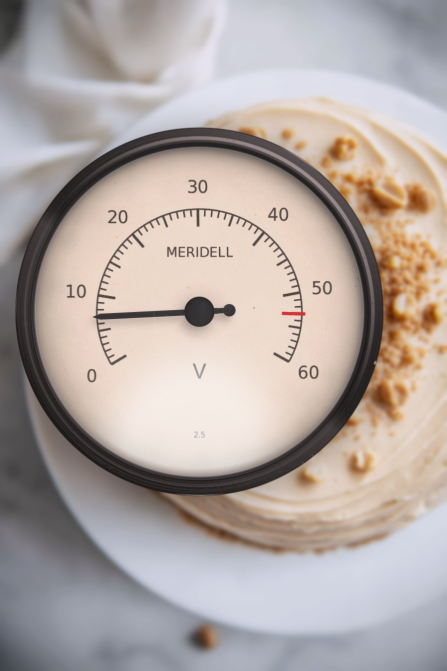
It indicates 7; V
